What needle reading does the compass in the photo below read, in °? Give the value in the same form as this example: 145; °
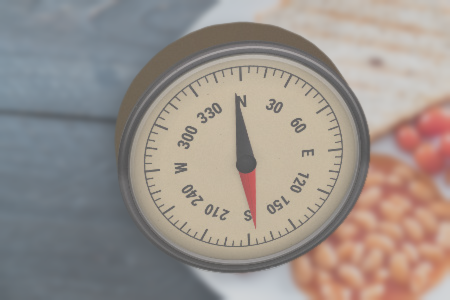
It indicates 175; °
